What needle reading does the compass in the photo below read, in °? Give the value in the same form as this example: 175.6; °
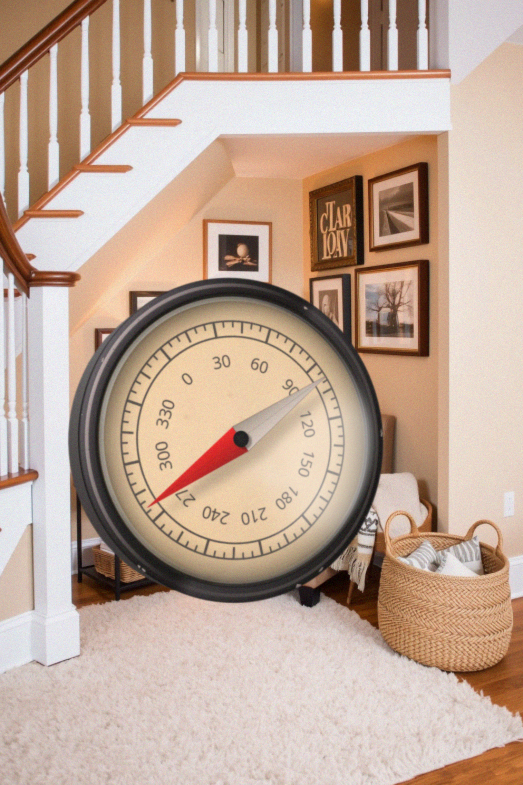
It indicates 277.5; °
